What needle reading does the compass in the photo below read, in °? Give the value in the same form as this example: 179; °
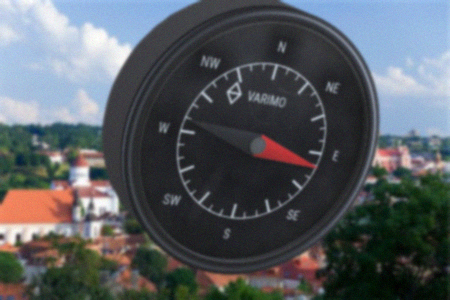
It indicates 100; °
